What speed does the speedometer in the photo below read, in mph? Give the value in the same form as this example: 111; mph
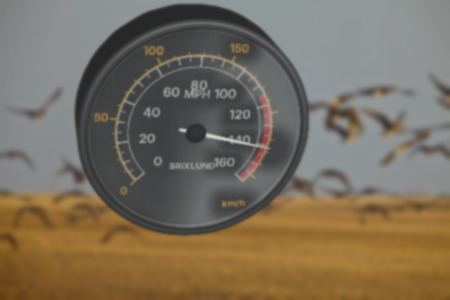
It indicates 140; mph
